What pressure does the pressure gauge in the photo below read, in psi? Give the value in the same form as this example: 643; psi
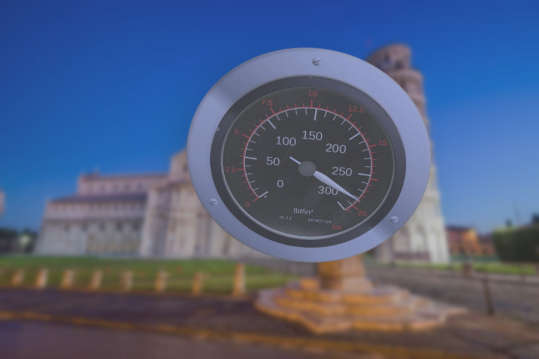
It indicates 280; psi
